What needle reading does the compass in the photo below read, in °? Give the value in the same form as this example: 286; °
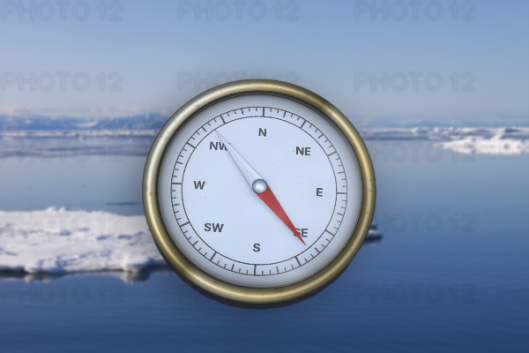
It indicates 140; °
